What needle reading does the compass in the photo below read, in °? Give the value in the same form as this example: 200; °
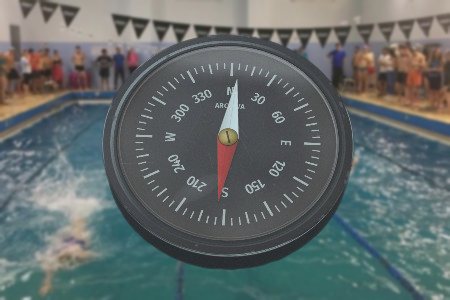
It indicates 185; °
